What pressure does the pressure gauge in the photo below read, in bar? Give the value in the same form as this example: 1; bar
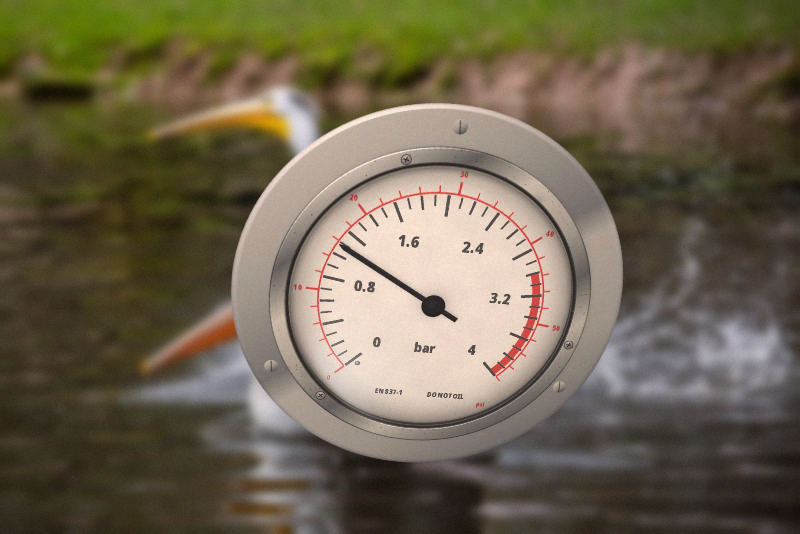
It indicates 1.1; bar
